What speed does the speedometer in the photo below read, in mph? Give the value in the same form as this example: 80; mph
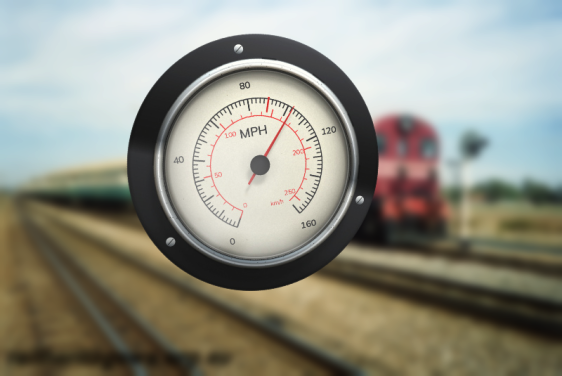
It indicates 102; mph
